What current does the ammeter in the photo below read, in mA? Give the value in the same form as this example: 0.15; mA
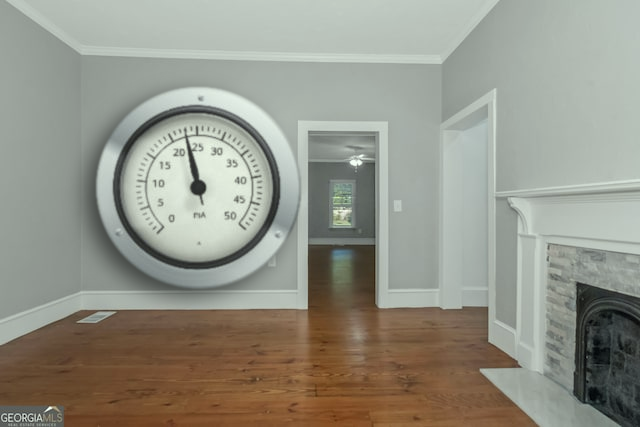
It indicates 23; mA
